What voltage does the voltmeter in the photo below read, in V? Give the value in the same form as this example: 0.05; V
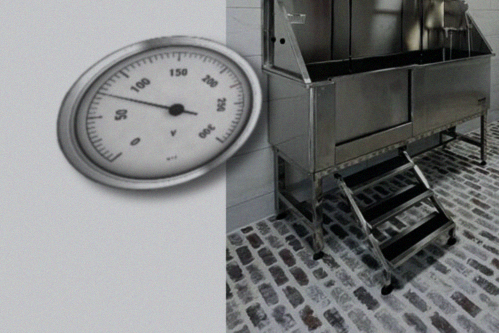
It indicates 75; V
